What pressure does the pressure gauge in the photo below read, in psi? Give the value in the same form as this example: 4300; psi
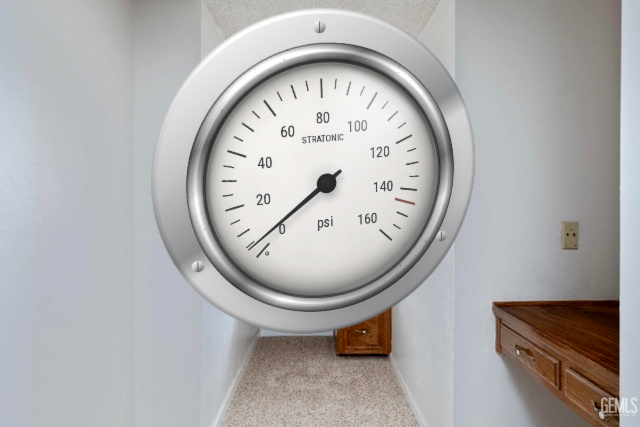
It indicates 5; psi
